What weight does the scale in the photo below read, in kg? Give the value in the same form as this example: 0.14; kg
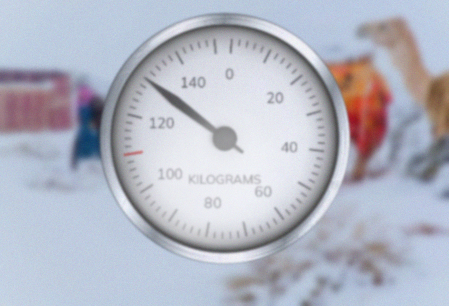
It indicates 130; kg
